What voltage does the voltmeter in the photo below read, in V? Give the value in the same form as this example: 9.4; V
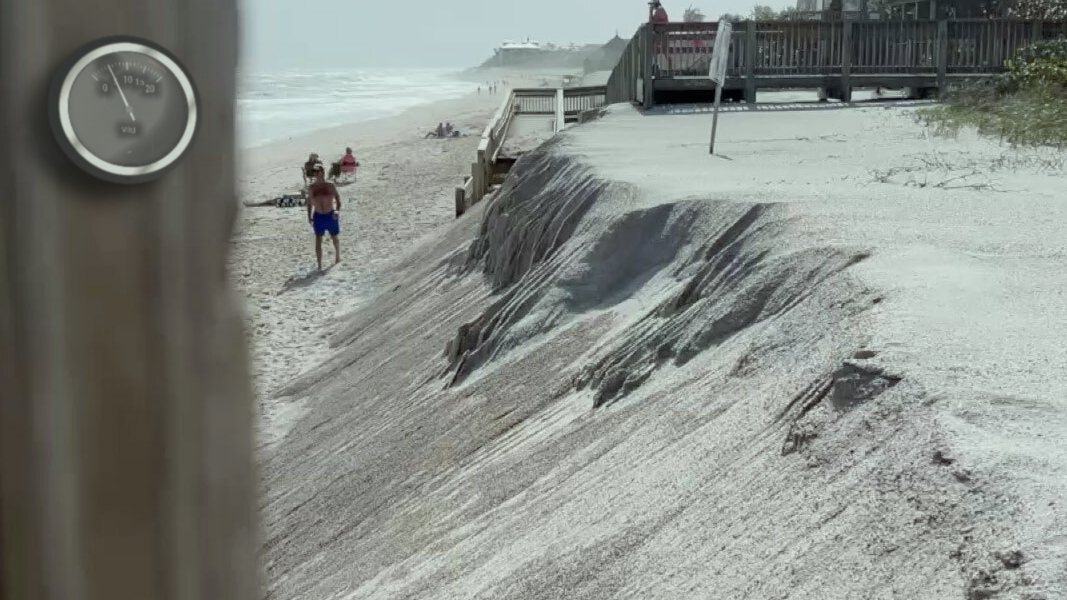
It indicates 5; V
